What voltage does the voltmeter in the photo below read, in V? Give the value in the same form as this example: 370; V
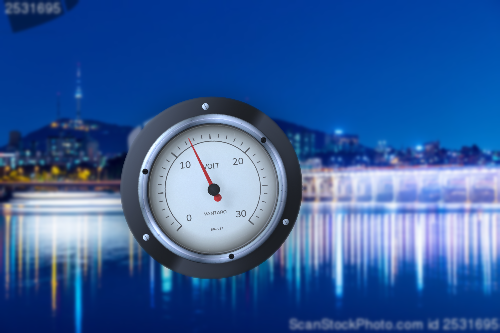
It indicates 12.5; V
